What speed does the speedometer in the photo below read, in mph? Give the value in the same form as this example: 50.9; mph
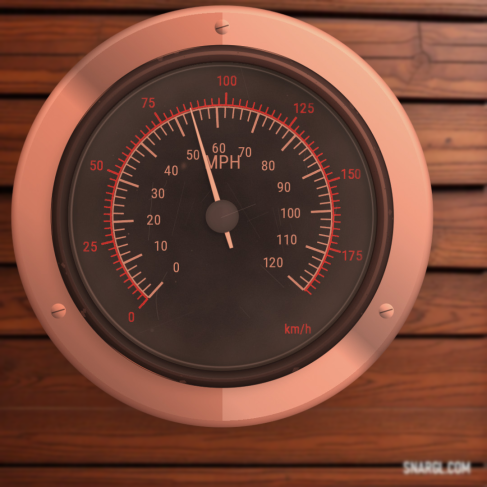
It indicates 54; mph
